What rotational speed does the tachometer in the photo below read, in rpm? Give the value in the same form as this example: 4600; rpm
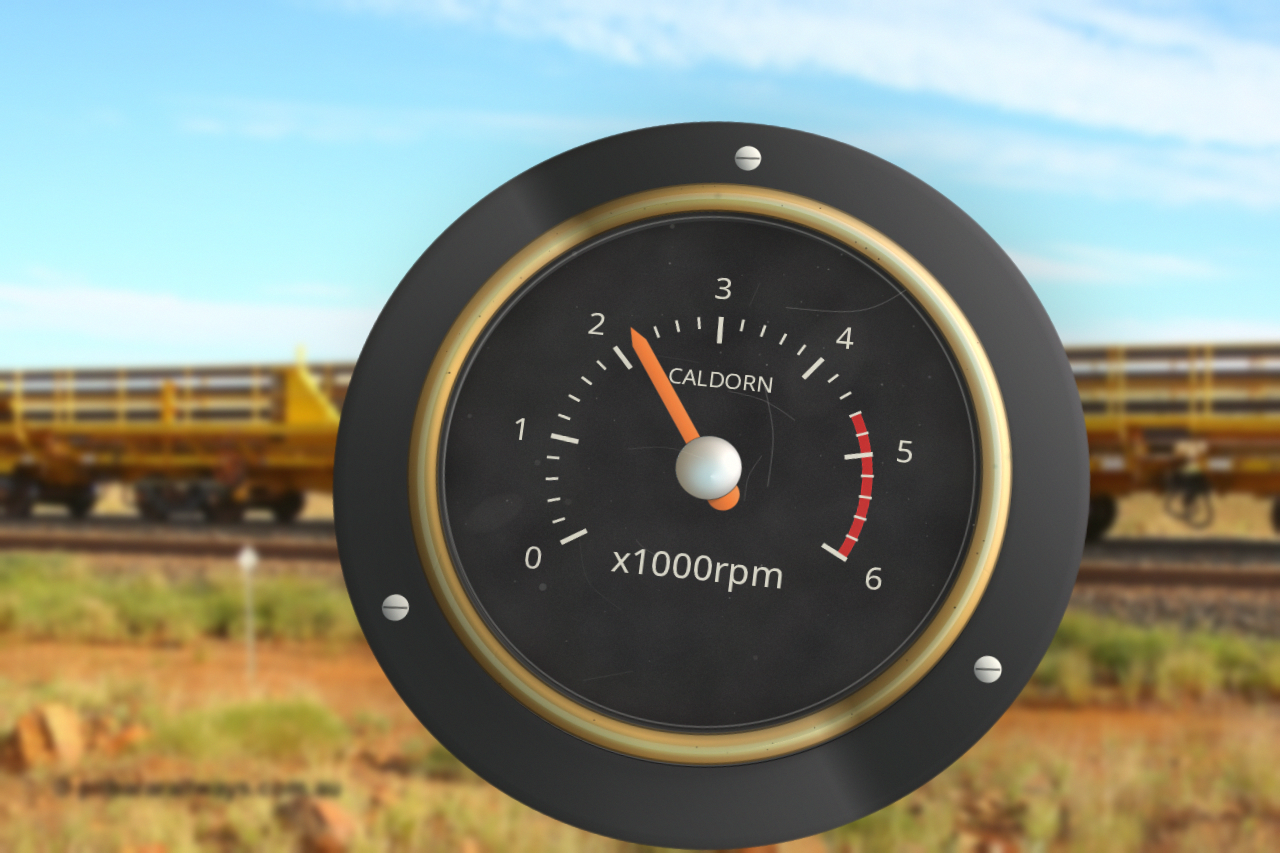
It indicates 2200; rpm
